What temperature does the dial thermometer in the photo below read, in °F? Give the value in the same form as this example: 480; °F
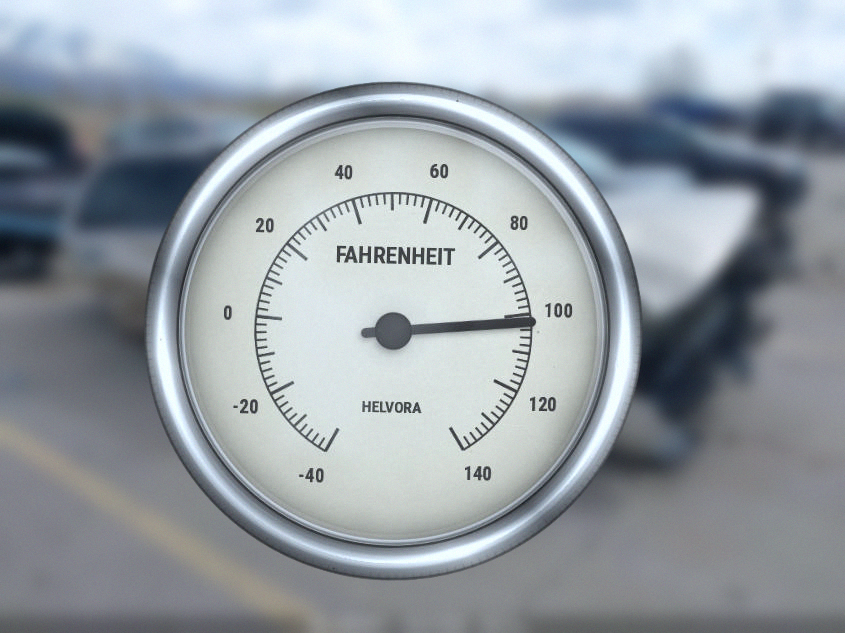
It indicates 102; °F
